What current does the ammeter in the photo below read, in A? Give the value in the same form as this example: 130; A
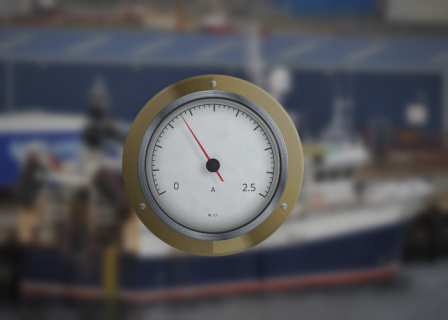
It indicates 0.9; A
